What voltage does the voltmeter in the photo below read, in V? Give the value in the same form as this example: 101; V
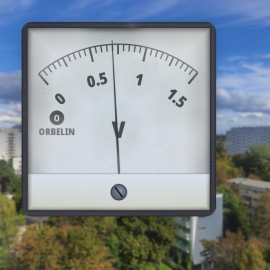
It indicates 0.7; V
